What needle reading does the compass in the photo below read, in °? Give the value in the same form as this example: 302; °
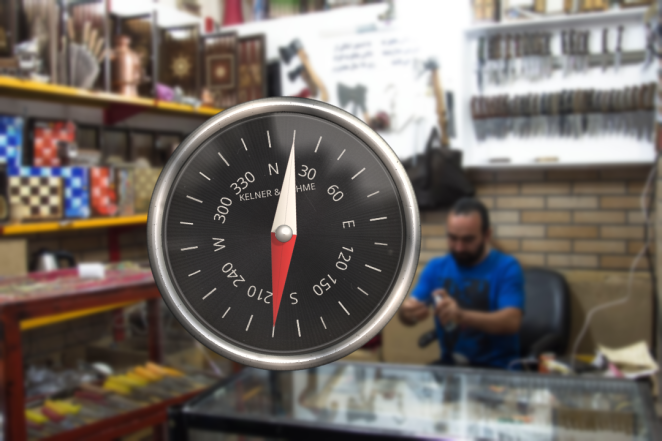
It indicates 195; °
